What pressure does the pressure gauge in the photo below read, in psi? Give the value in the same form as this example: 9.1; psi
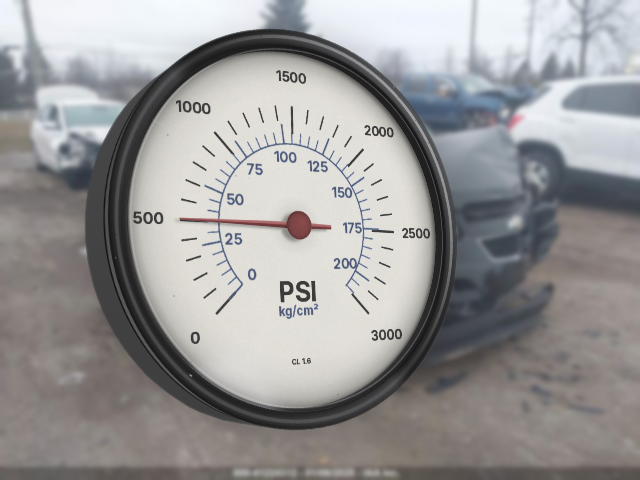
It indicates 500; psi
